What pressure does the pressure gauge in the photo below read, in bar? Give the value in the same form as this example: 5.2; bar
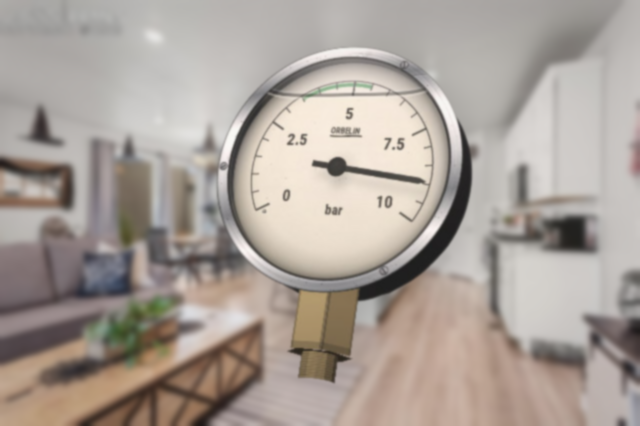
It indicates 9; bar
